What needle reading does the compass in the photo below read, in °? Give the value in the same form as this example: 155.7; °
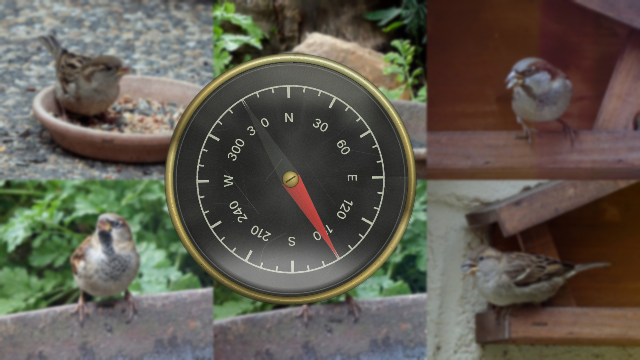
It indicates 150; °
